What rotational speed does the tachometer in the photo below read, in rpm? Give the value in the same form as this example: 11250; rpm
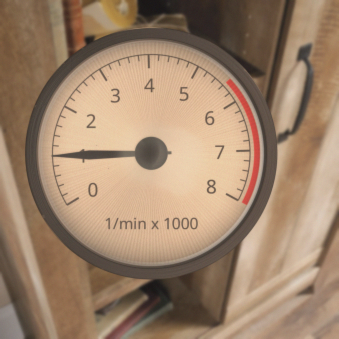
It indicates 1000; rpm
